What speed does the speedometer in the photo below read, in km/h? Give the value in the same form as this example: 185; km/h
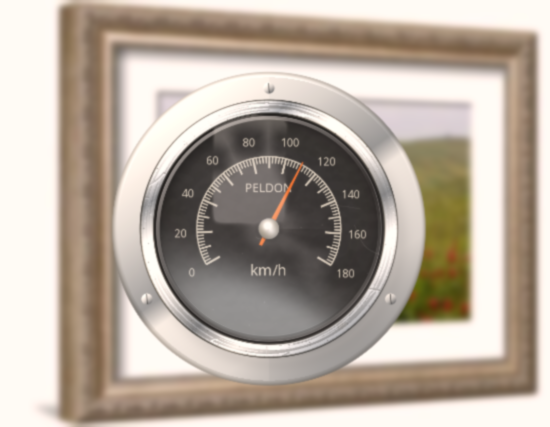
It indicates 110; km/h
